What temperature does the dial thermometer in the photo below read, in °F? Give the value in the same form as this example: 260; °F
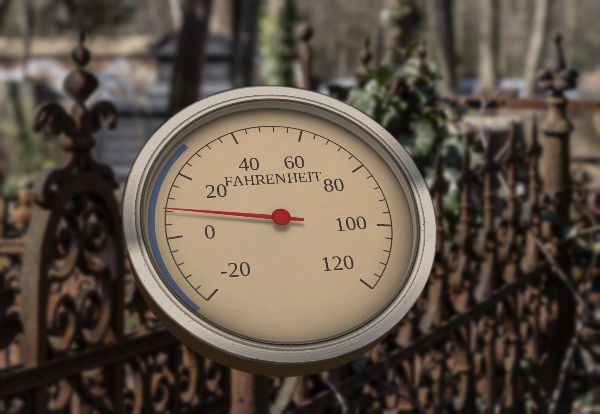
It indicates 8; °F
